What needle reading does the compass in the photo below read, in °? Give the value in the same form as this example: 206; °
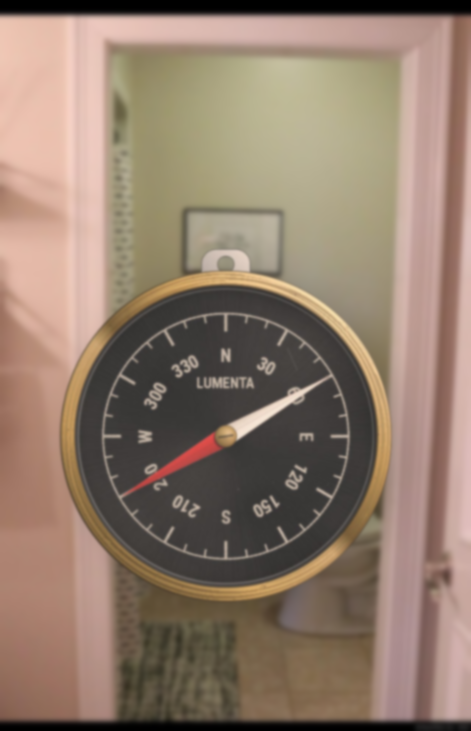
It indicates 240; °
